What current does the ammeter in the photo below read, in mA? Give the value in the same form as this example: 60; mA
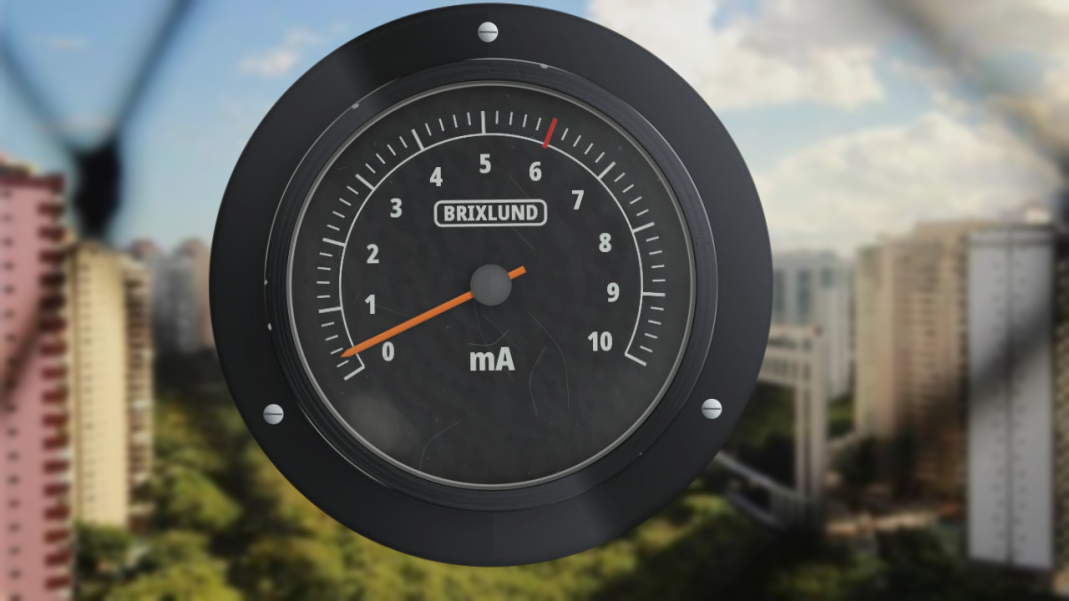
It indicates 0.3; mA
